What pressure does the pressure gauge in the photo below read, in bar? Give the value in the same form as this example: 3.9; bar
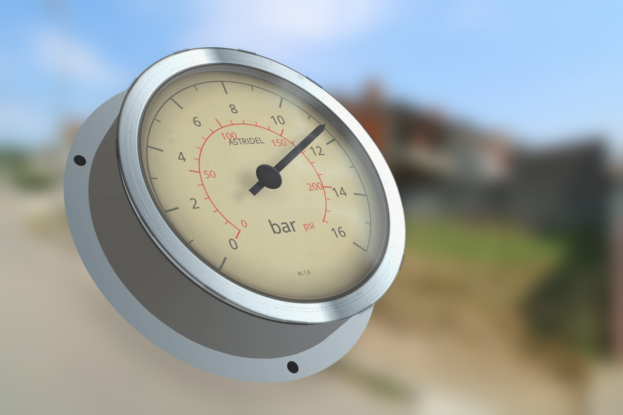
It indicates 11.5; bar
